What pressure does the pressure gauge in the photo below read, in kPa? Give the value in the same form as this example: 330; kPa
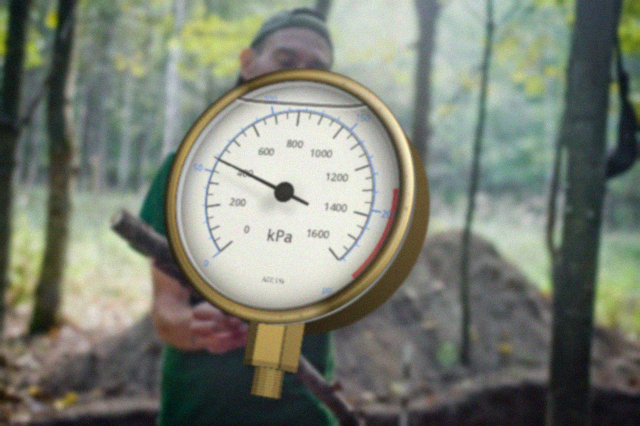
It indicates 400; kPa
